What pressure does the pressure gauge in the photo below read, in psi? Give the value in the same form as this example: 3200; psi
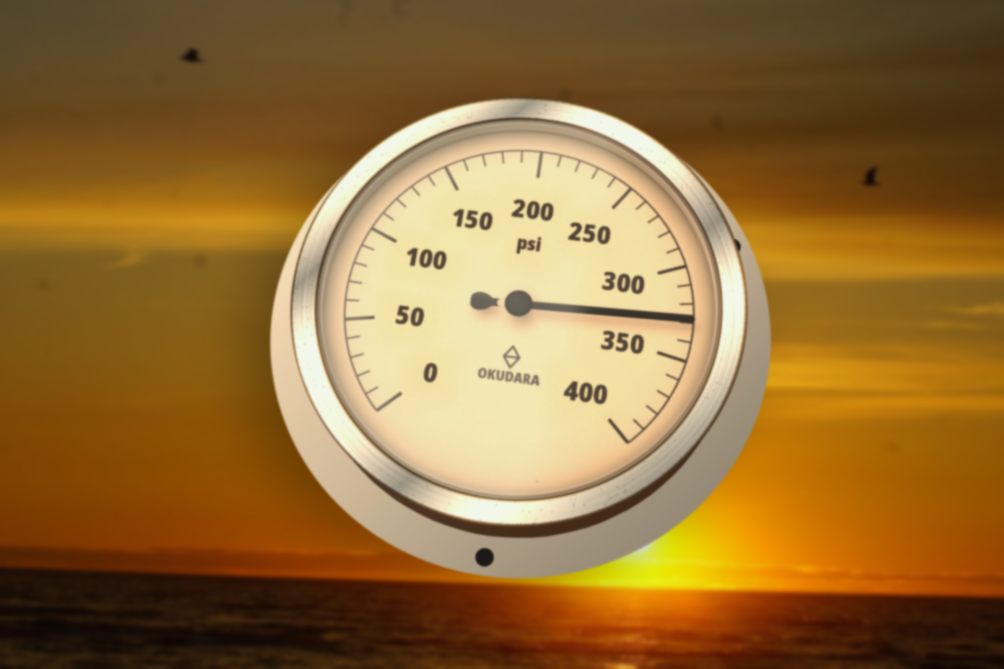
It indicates 330; psi
